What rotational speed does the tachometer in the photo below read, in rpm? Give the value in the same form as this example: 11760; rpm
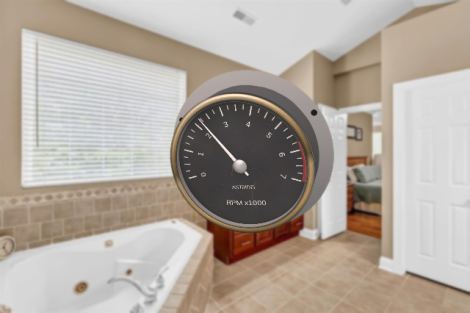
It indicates 2250; rpm
